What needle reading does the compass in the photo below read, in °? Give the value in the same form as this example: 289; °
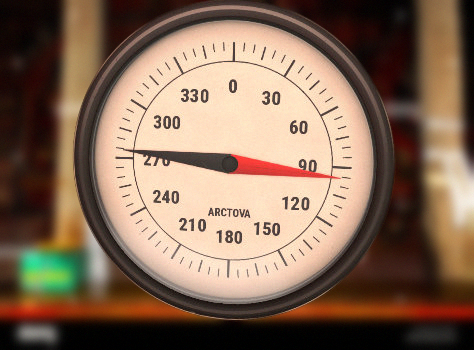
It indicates 95; °
